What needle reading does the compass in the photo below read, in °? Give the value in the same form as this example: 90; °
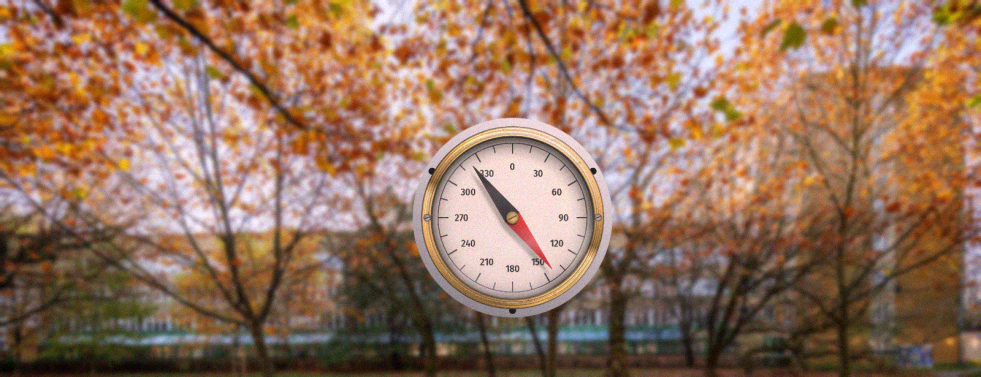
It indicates 142.5; °
